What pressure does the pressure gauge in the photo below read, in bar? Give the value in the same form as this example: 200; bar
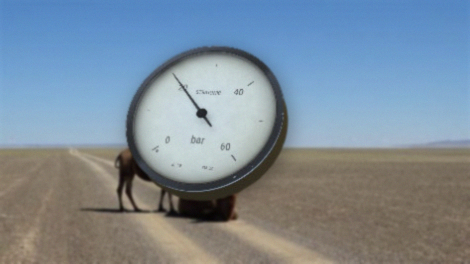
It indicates 20; bar
